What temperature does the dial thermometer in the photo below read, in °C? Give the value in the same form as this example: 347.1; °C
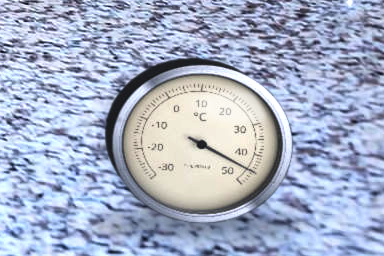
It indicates 45; °C
